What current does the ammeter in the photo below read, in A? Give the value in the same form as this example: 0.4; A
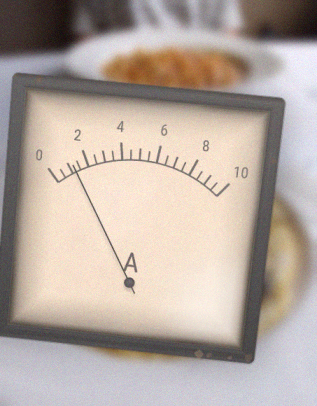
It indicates 1.25; A
